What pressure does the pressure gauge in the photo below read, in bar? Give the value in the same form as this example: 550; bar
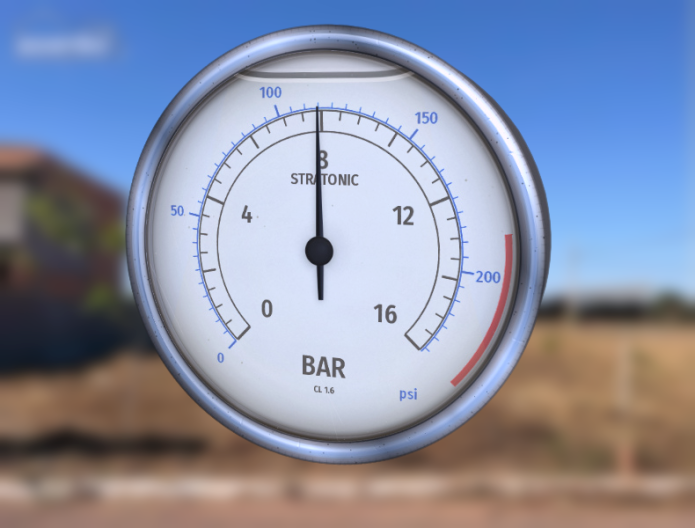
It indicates 8; bar
